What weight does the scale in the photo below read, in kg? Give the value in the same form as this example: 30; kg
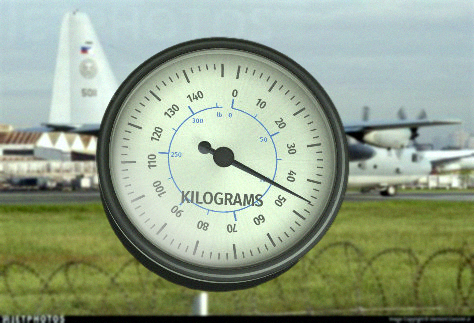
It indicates 46; kg
